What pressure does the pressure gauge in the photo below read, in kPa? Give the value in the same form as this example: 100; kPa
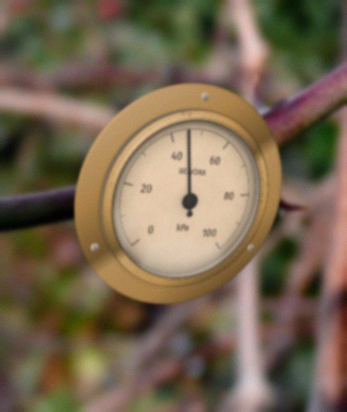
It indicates 45; kPa
